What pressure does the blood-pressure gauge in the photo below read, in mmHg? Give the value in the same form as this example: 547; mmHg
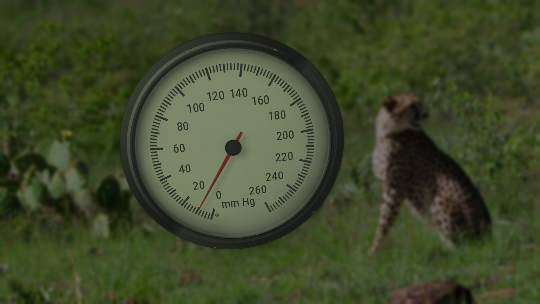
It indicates 10; mmHg
